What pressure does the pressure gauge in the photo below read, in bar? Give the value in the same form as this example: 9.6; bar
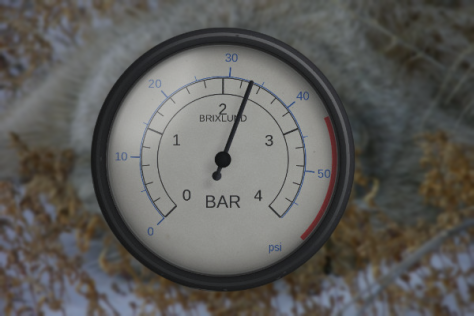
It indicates 2.3; bar
